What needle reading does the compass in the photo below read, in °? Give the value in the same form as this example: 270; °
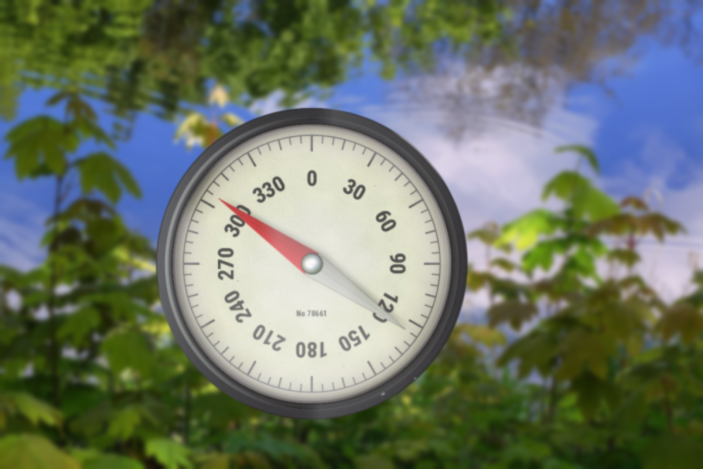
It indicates 305; °
